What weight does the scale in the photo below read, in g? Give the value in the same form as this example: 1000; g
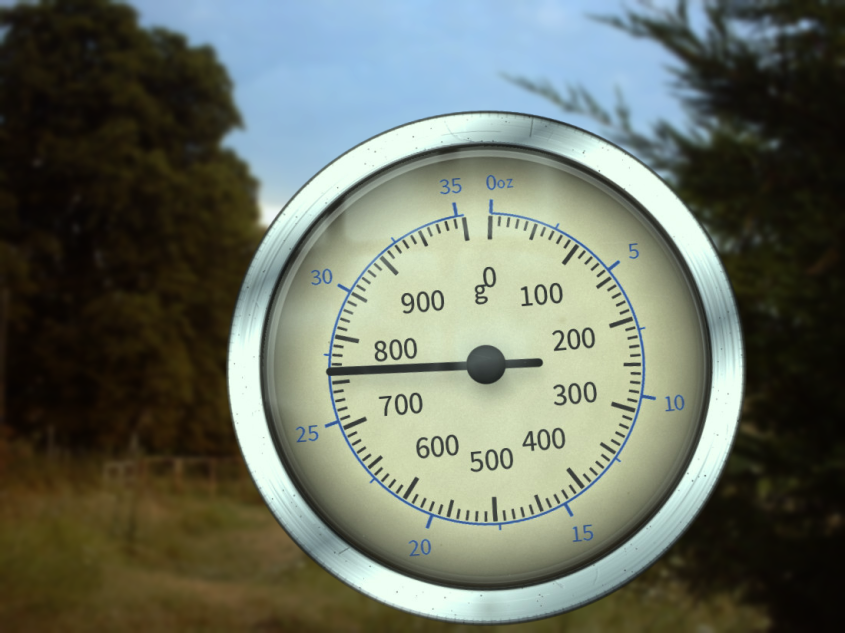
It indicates 760; g
